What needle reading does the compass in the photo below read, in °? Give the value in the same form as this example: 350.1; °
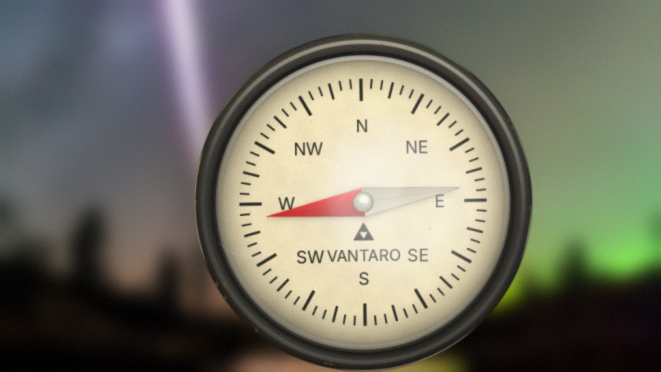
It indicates 262.5; °
